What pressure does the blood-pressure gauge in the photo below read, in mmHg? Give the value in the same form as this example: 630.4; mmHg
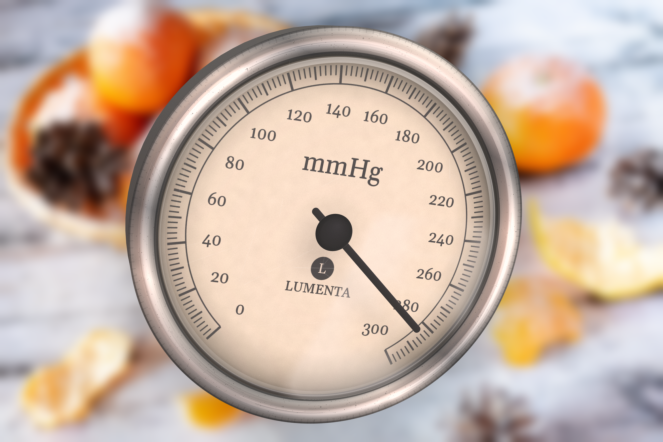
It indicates 284; mmHg
